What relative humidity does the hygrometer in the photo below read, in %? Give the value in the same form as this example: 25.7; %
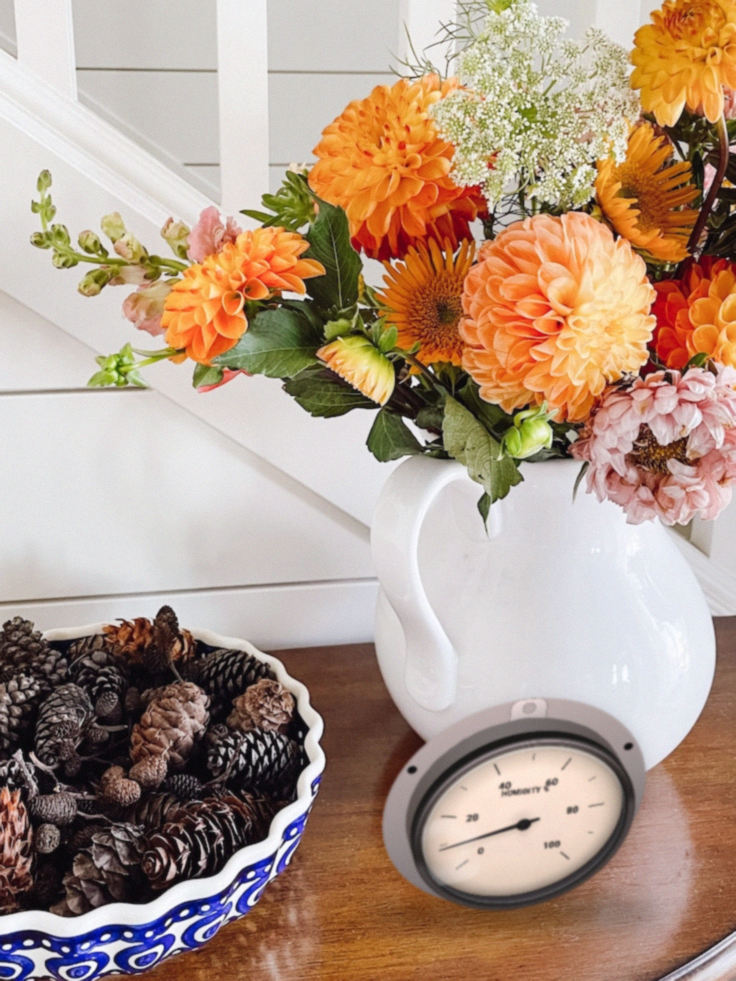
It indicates 10; %
